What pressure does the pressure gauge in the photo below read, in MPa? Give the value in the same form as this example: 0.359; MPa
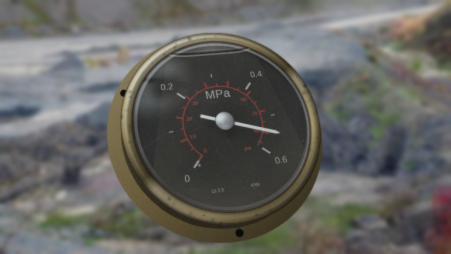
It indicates 0.55; MPa
